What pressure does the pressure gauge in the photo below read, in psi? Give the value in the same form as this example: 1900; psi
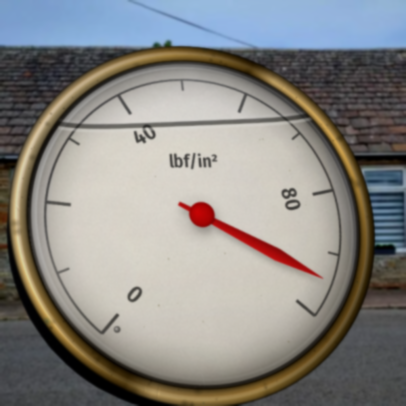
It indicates 95; psi
